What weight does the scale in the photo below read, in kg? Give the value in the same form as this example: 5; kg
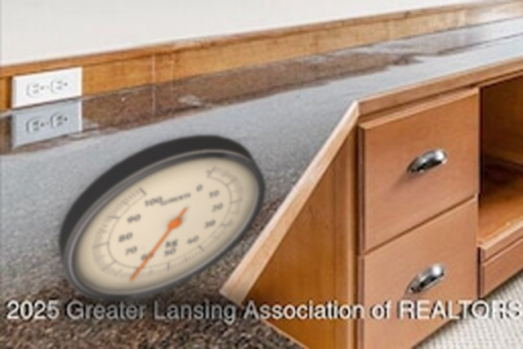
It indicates 60; kg
